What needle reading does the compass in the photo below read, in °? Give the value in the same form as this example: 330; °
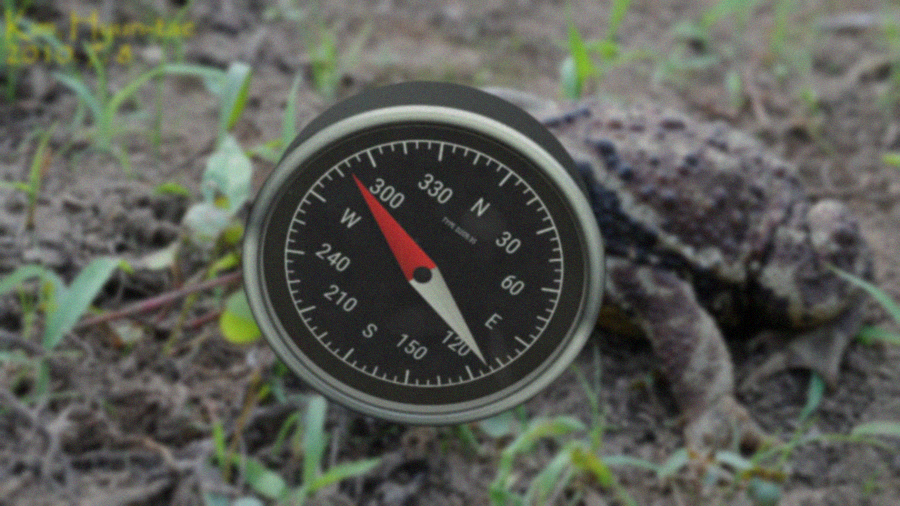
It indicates 290; °
